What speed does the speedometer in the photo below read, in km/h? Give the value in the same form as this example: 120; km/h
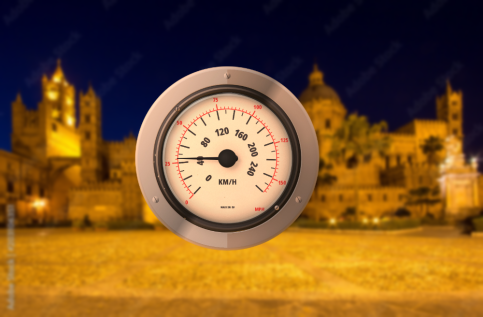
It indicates 45; km/h
